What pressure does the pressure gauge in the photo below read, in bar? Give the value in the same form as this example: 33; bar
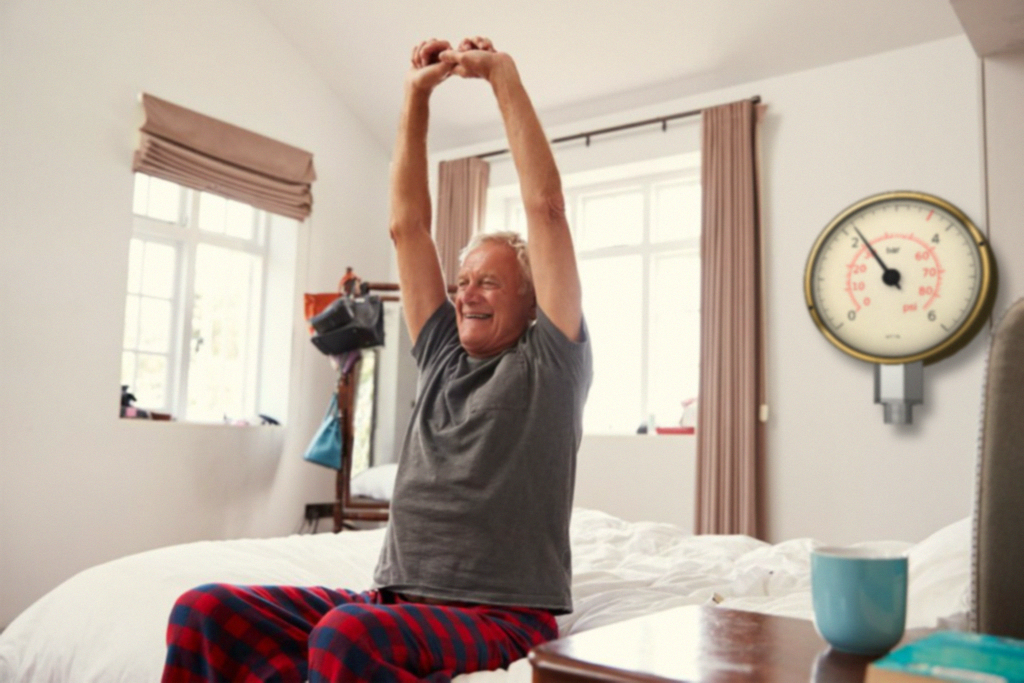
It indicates 2.2; bar
